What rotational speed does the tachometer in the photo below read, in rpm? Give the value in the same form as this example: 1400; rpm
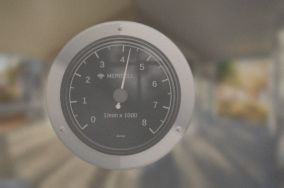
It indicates 4250; rpm
